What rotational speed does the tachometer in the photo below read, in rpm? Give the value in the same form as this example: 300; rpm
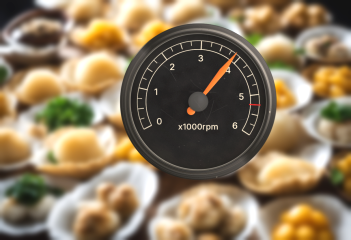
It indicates 3875; rpm
